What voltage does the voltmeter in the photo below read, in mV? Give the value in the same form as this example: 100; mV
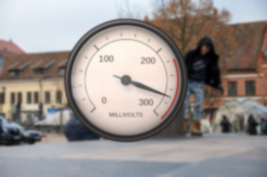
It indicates 270; mV
